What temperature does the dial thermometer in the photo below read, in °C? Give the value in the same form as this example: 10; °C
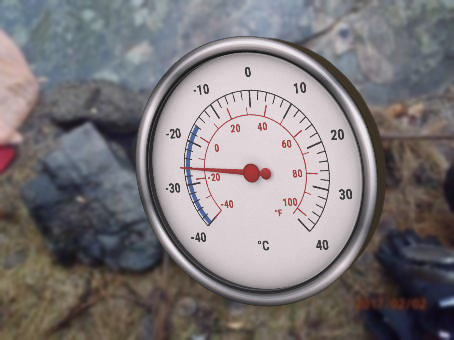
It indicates -26; °C
